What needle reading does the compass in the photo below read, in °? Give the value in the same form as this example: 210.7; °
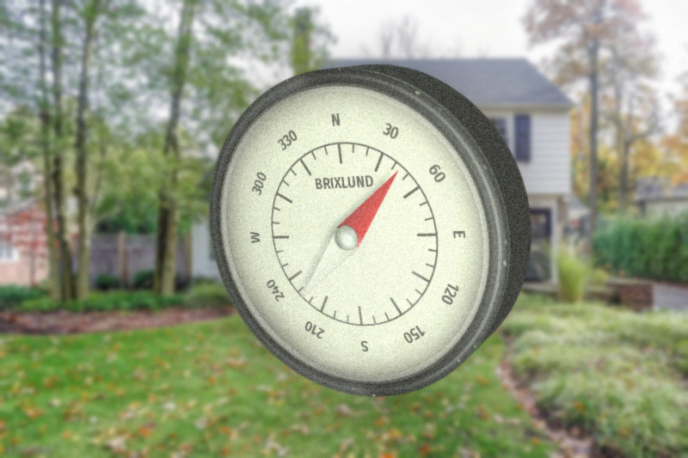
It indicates 45; °
